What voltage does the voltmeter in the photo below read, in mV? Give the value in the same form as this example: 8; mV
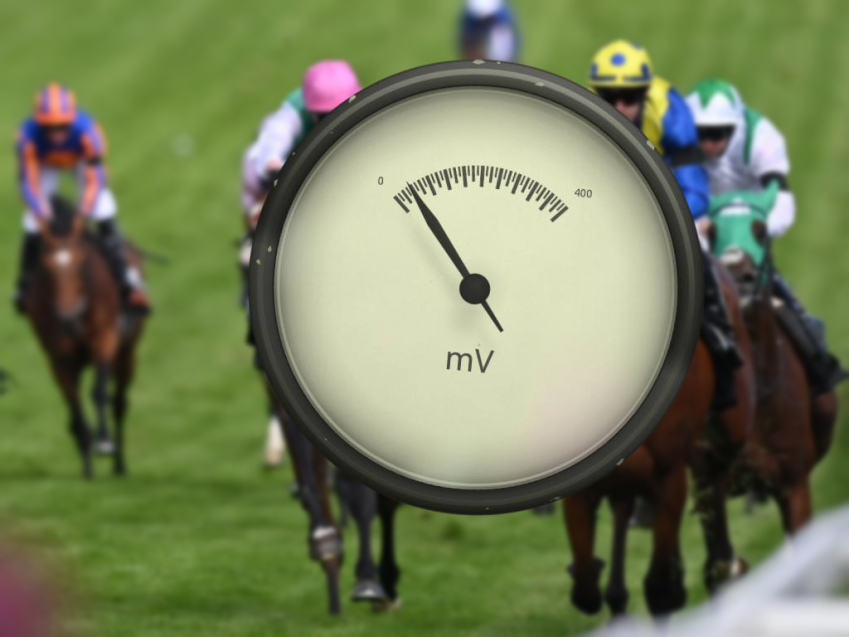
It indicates 40; mV
